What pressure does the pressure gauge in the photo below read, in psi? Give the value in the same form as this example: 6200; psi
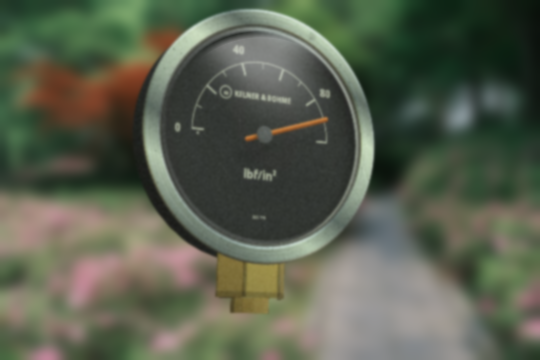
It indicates 90; psi
